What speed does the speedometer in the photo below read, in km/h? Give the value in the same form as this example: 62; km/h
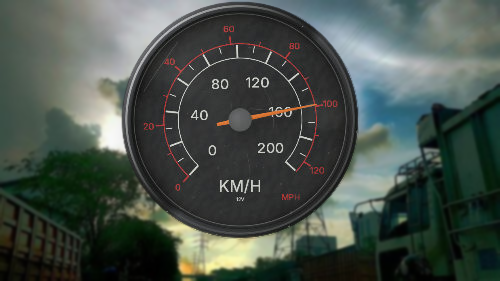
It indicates 160; km/h
